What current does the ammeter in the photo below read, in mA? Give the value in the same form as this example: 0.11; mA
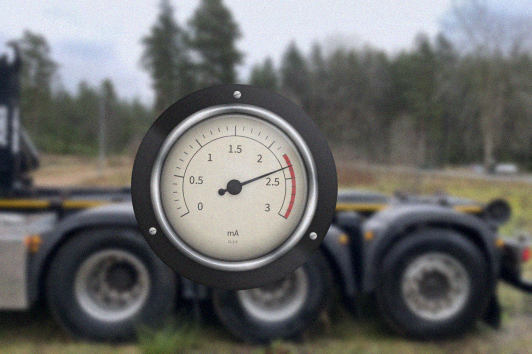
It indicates 2.35; mA
